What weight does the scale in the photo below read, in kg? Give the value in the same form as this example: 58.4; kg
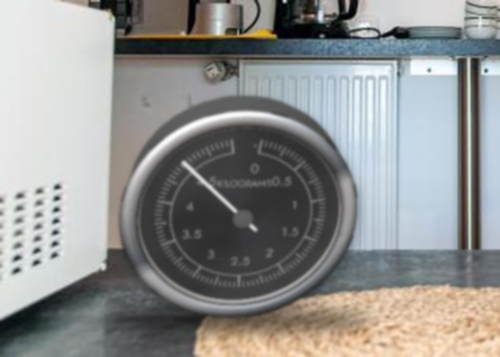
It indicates 4.5; kg
